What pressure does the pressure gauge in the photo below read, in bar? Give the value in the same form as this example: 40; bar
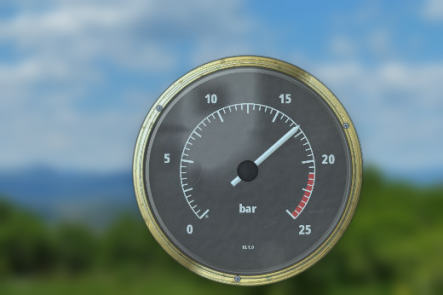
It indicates 17; bar
